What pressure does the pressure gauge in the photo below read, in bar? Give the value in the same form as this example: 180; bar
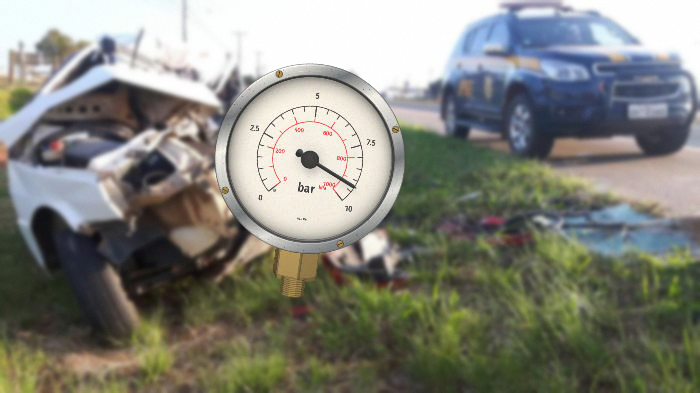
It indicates 9.25; bar
